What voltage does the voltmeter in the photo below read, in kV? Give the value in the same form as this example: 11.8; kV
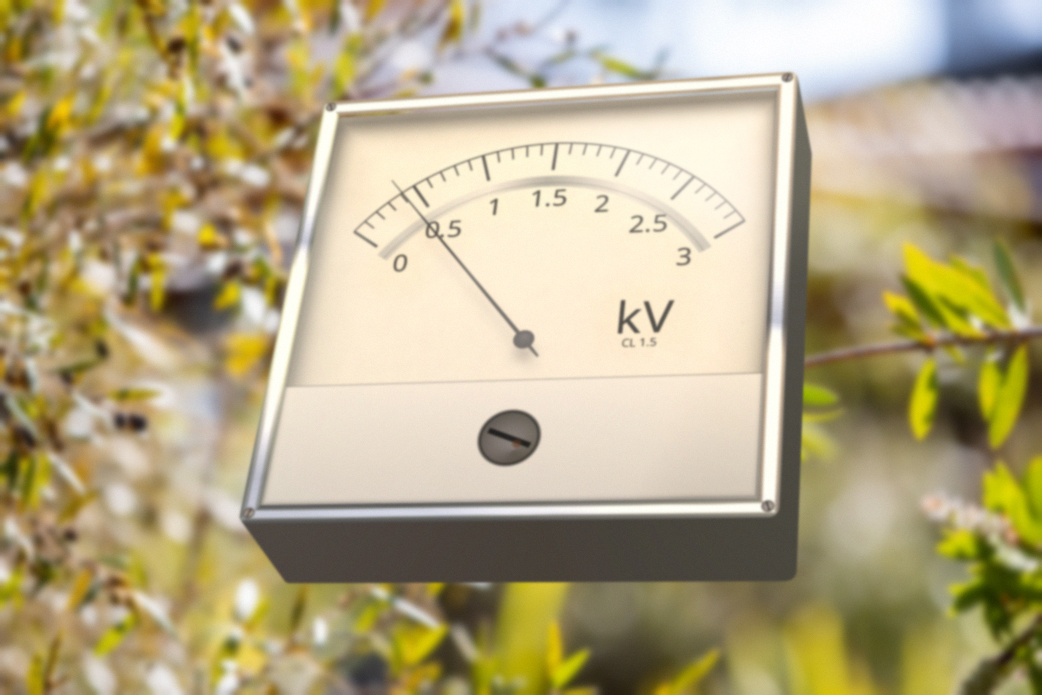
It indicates 0.4; kV
